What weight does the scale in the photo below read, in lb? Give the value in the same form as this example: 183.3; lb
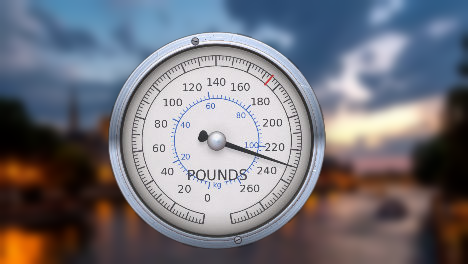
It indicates 230; lb
